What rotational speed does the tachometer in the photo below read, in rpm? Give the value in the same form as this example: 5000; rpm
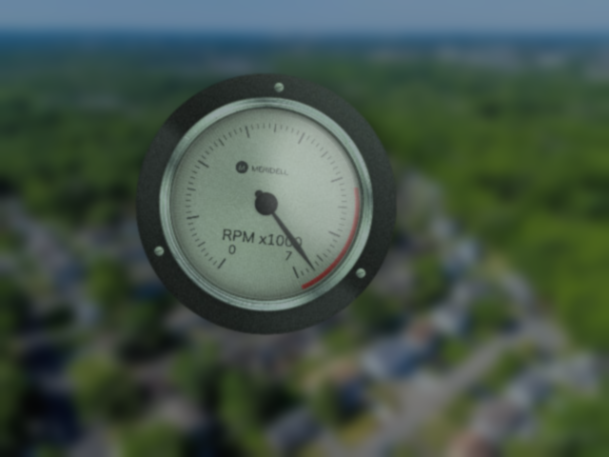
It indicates 6700; rpm
